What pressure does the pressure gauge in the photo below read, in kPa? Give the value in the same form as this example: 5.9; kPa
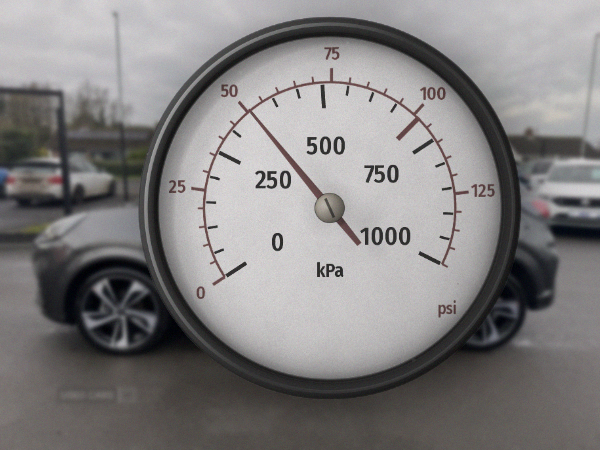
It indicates 350; kPa
